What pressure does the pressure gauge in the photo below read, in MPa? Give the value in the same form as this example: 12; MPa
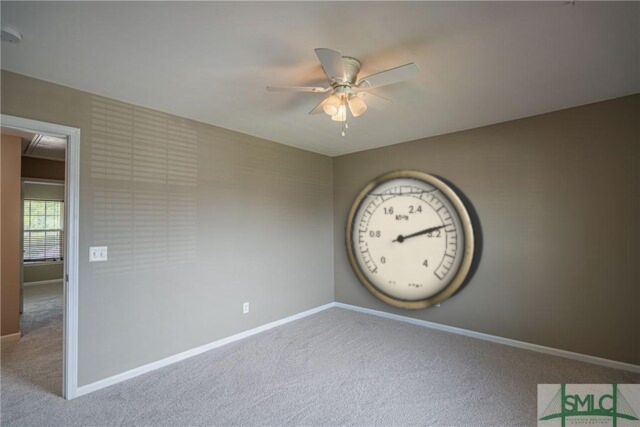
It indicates 3.1; MPa
